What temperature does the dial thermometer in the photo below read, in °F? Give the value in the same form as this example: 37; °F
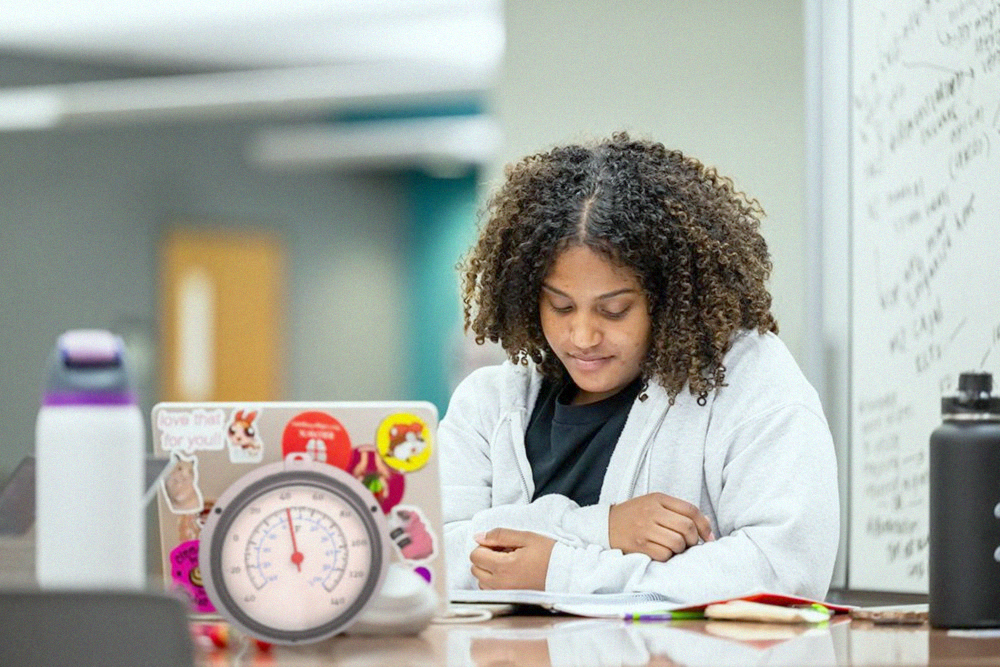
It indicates 40; °F
